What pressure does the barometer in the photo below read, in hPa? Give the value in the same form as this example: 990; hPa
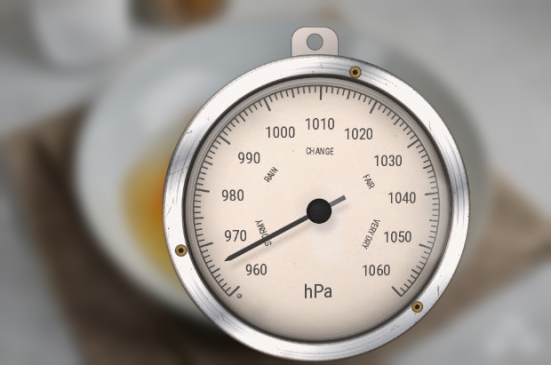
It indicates 966; hPa
